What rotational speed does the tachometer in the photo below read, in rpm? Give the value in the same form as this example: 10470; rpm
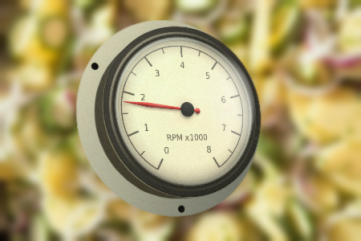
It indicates 1750; rpm
